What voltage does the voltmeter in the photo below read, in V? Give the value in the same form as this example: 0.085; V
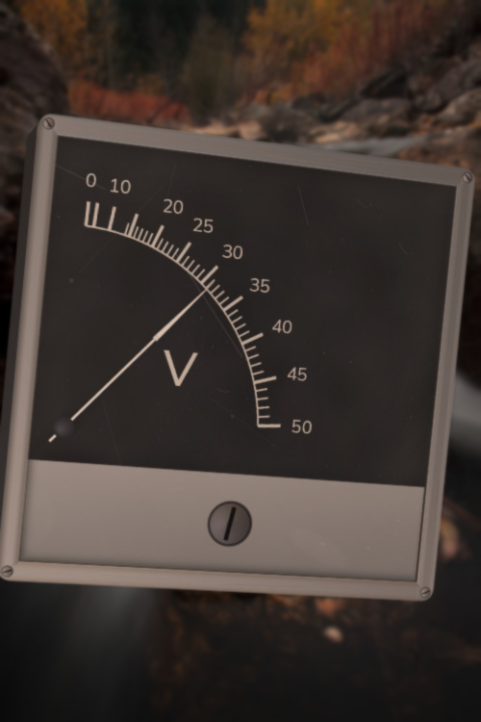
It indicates 31; V
